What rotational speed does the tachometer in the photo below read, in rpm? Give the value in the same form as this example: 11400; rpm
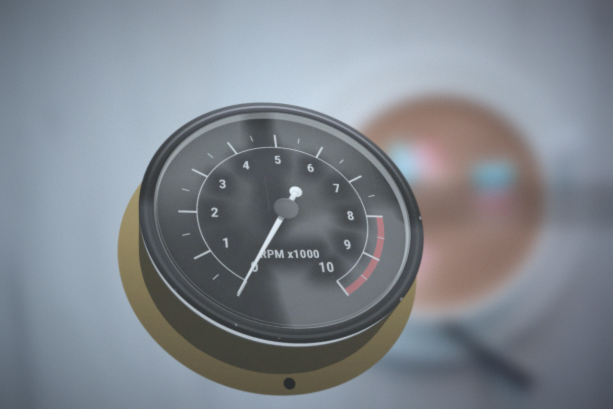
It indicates 0; rpm
